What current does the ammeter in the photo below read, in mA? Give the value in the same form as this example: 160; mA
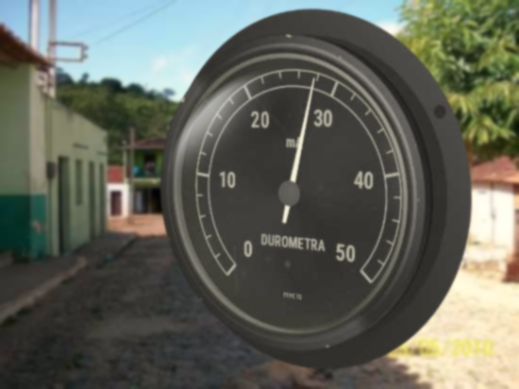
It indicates 28; mA
